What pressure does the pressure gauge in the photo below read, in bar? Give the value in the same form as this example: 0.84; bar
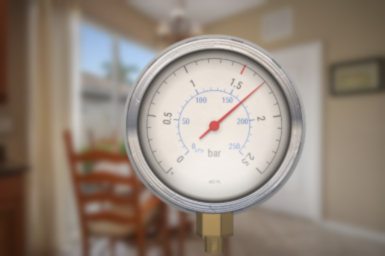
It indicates 1.7; bar
